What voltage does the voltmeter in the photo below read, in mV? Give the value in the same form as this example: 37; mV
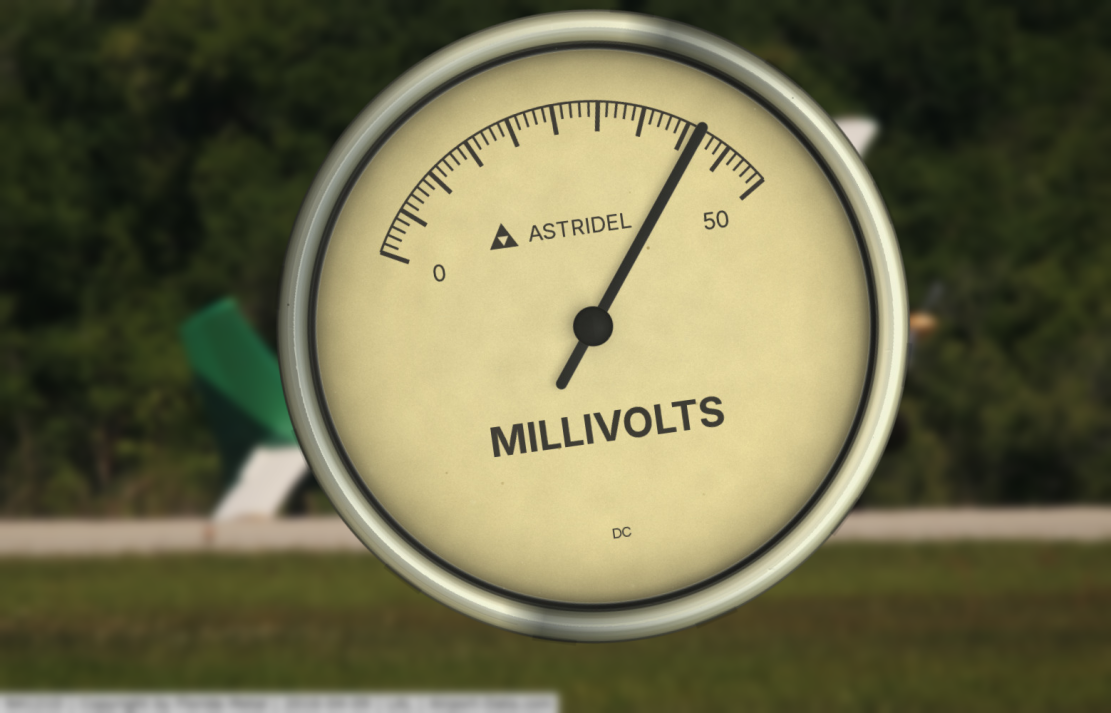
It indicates 41.5; mV
